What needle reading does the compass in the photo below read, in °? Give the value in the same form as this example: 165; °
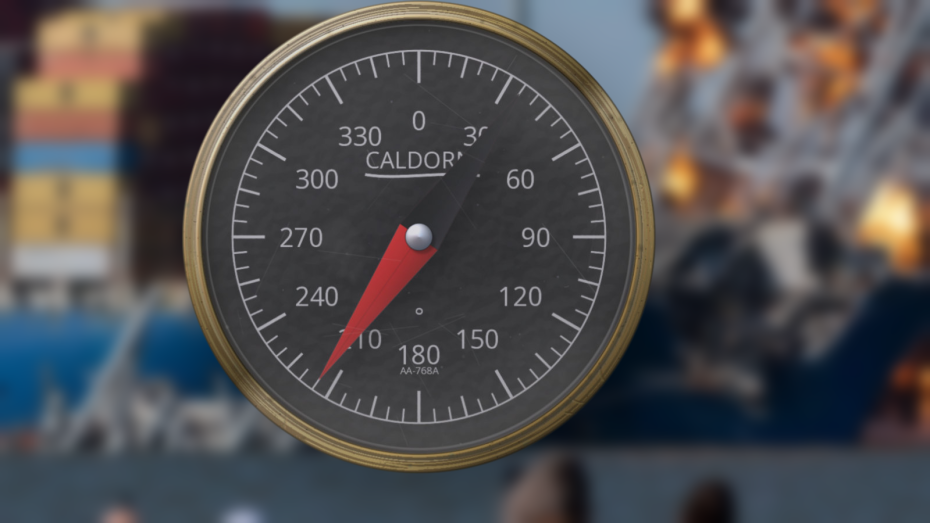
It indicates 215; °
